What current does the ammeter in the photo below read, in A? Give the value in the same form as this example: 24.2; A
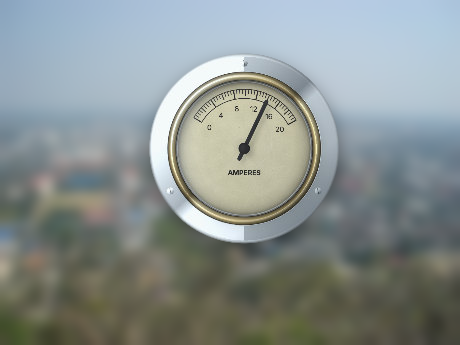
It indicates 14; A
